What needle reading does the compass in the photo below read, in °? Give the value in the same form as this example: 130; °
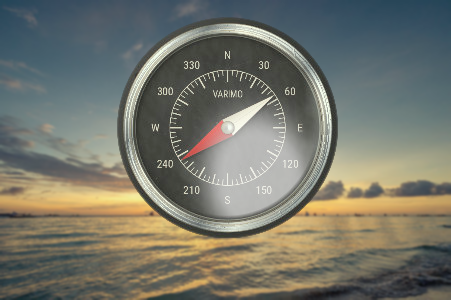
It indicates 235; °
